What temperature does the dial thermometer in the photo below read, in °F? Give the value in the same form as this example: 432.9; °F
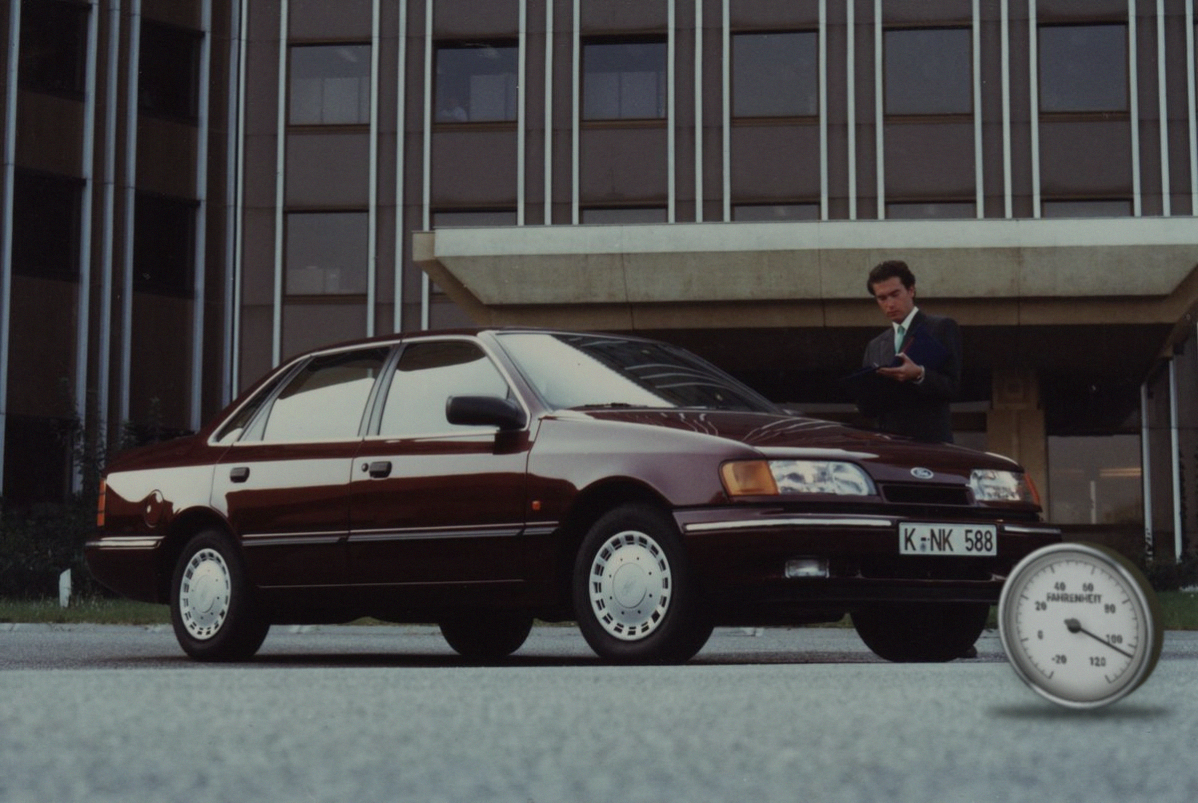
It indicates 104; °F
